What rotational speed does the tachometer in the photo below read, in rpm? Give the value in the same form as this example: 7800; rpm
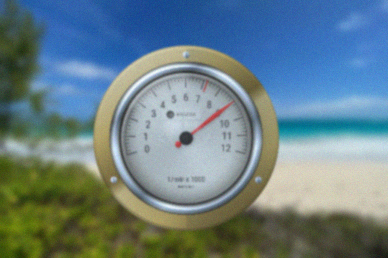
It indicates 9000; rpm
